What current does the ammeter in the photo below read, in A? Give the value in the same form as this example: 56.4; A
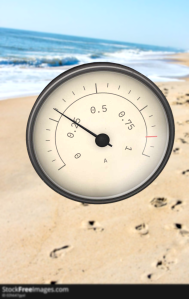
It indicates 0.3; A
